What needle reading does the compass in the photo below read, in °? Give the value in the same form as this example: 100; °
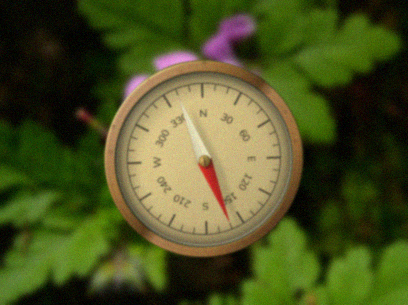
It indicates 160; °
